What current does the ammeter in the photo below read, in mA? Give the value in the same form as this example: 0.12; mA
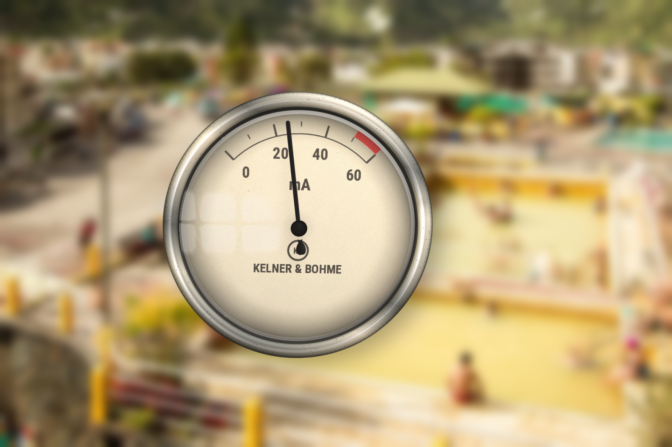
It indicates 25; mA
